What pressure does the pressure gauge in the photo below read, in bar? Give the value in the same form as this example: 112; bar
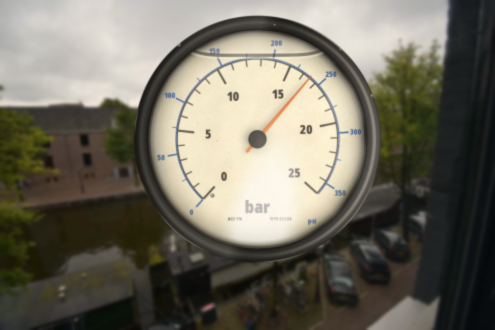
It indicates 16.5; bar
